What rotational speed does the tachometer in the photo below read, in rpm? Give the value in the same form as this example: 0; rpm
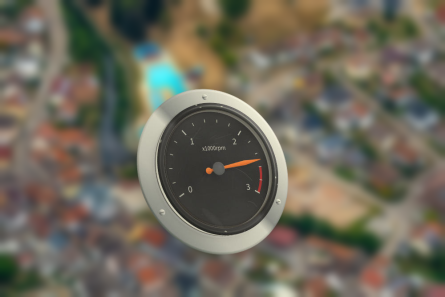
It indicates 2500; rpm
